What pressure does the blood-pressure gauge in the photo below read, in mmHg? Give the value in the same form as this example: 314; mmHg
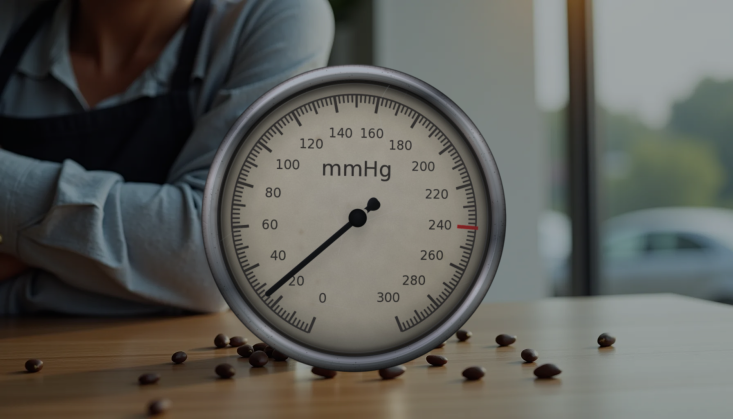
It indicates 26; mmHg
